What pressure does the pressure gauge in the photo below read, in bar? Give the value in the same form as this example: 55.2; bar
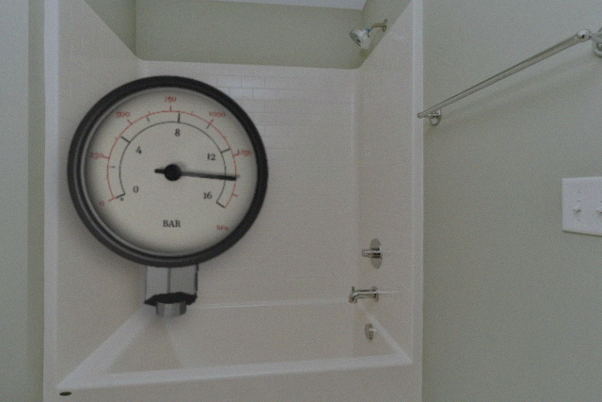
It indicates 14; bar
